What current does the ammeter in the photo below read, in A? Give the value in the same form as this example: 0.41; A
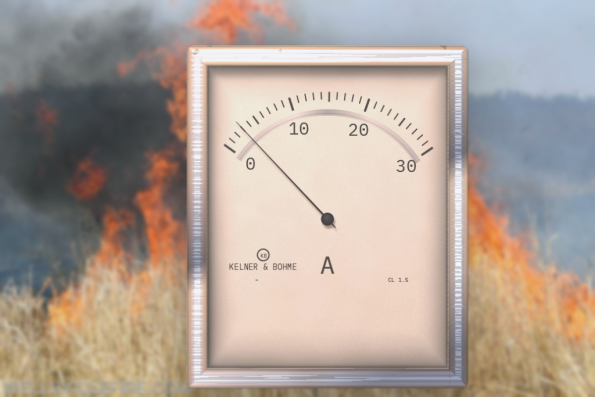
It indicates 3; A
